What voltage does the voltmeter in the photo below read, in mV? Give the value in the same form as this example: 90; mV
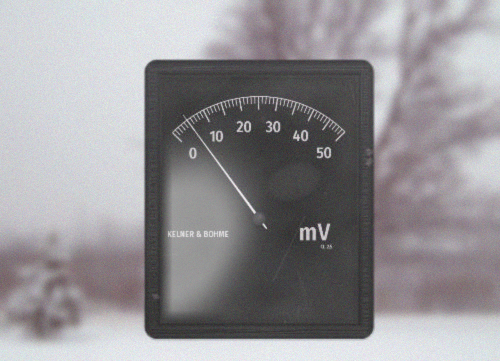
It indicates 5; mV
